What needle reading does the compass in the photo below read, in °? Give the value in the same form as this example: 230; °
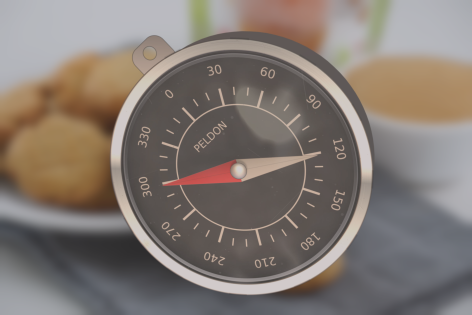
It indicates 300; °
